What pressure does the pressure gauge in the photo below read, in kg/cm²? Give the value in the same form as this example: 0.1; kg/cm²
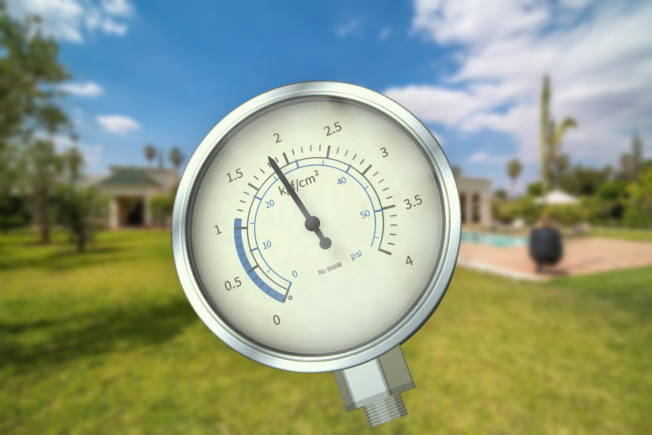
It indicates 1.85; kg/cm²
